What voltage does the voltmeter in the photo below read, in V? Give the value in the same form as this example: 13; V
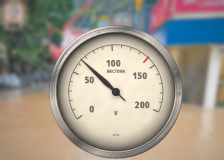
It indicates 65; V
